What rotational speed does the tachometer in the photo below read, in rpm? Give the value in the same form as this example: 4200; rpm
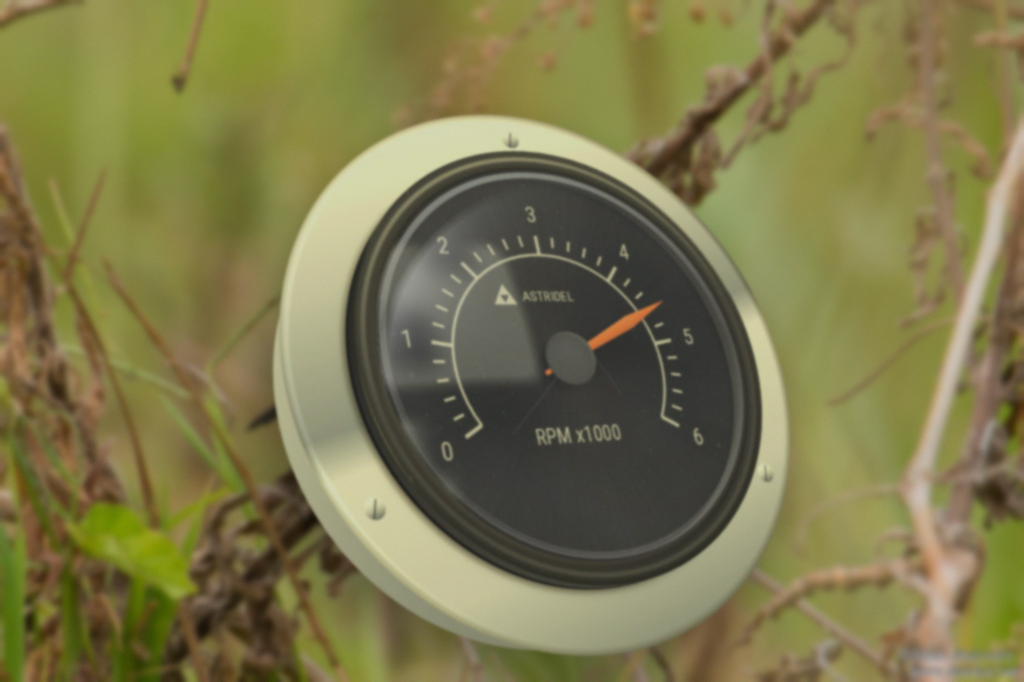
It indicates 4600; rpm
